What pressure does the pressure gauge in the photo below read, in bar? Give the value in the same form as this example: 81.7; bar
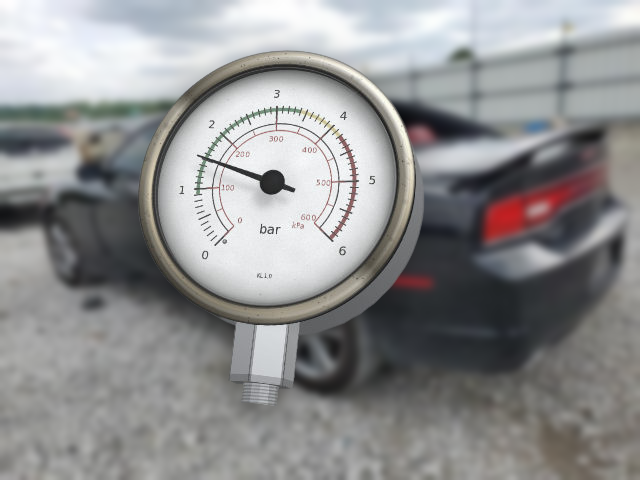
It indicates 1.5; bar
